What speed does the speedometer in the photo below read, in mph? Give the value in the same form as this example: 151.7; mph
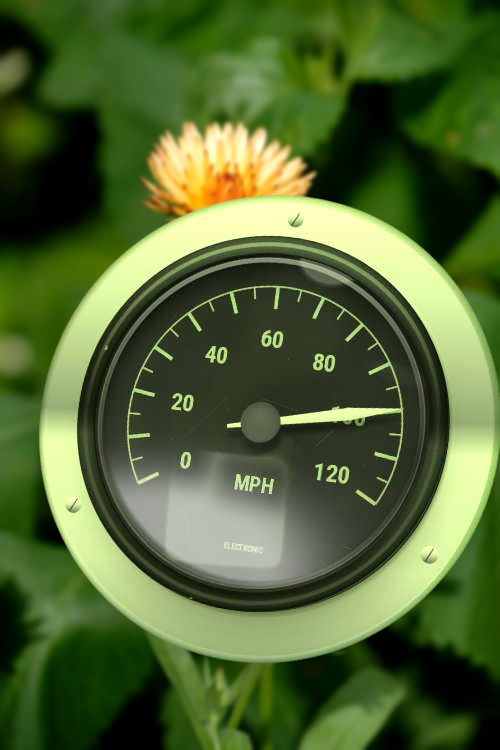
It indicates 100; mph
